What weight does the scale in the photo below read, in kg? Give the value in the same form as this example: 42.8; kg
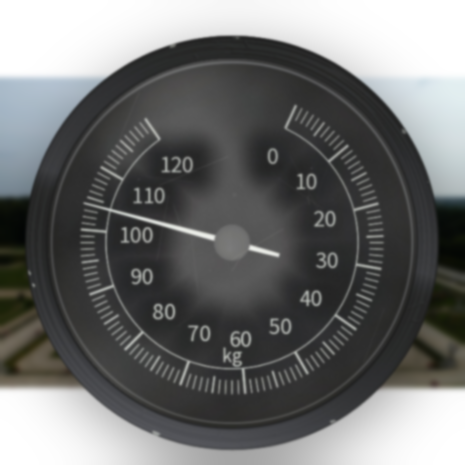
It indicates 104; kg
